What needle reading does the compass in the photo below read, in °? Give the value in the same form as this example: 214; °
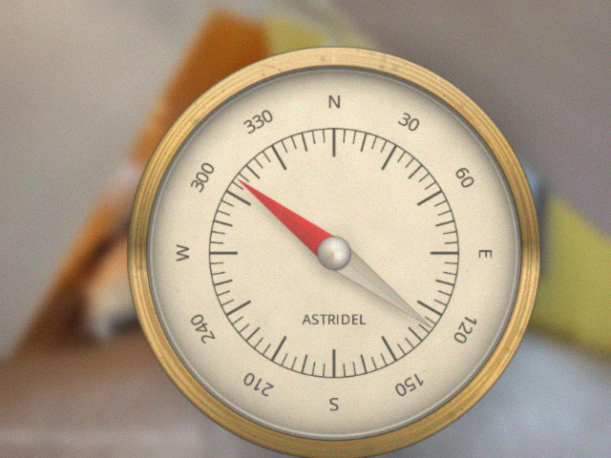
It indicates 307.5; °
